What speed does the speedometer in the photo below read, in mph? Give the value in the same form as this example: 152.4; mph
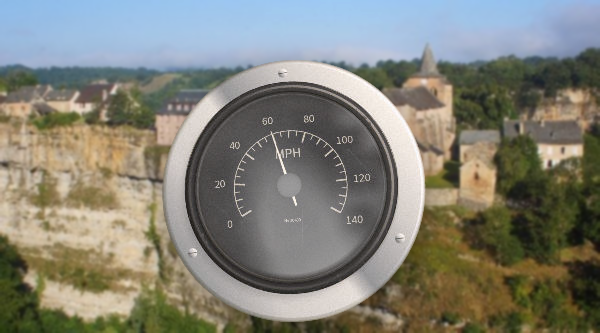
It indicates 60; mph
